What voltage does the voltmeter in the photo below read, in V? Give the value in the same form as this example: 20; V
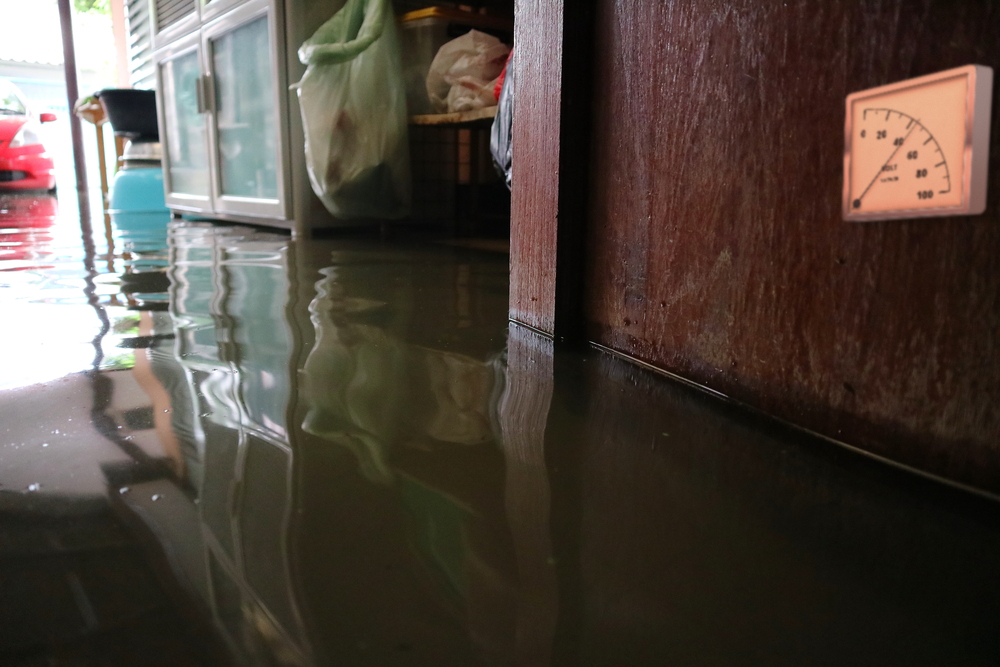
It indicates 45; V
